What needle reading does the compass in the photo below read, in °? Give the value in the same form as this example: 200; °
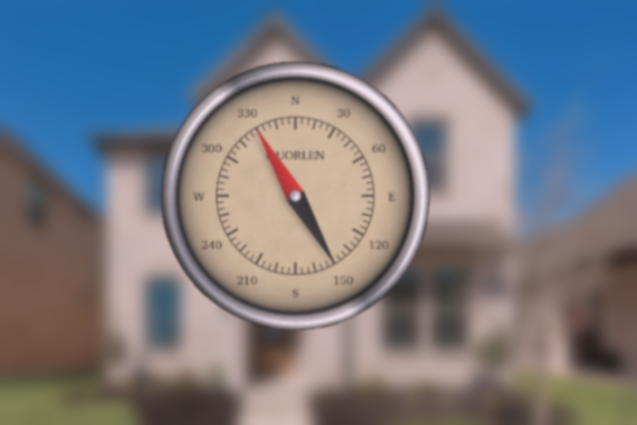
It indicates 330; °
